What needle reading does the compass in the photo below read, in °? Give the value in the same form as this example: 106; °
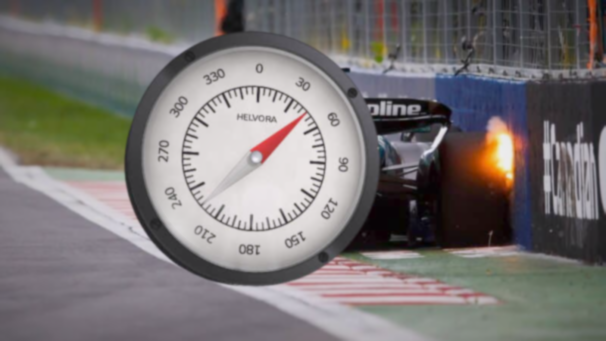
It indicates 45; °
